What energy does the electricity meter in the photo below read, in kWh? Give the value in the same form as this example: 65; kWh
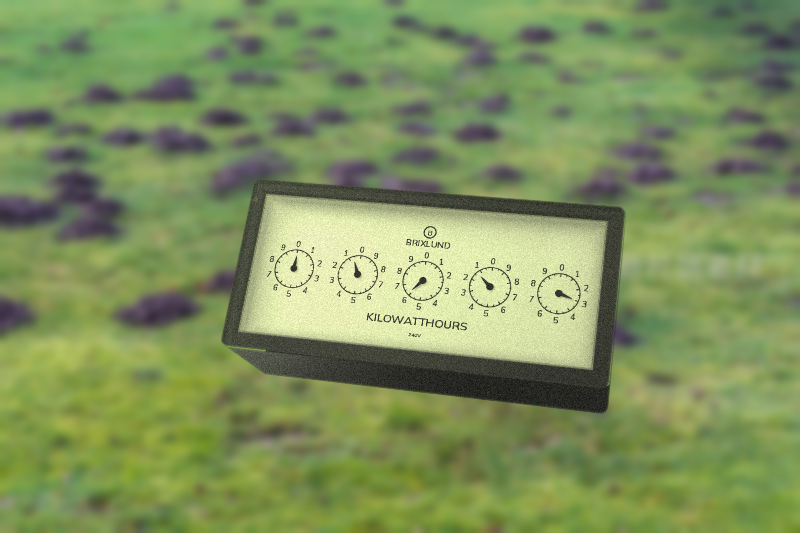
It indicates 613; kWh
